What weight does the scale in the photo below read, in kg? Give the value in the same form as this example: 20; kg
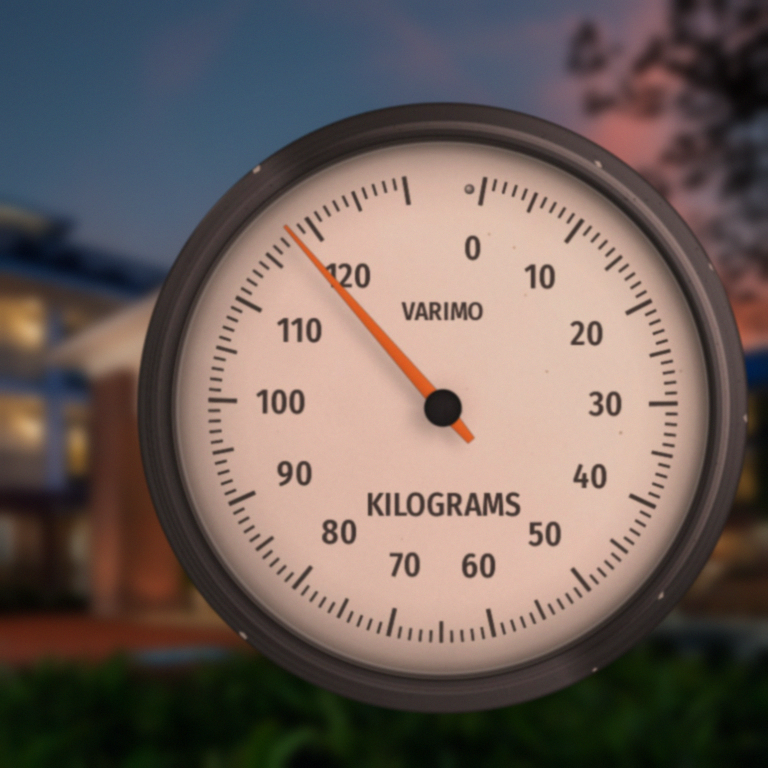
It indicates 118; kg
